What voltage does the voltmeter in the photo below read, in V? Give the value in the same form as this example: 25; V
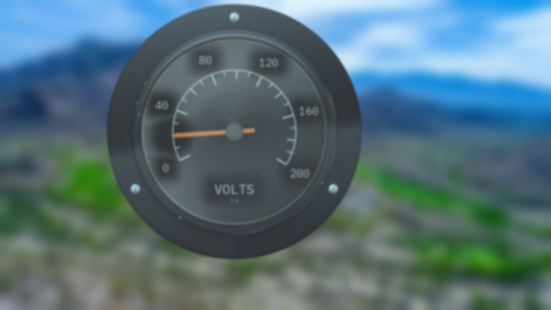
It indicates 20; V
